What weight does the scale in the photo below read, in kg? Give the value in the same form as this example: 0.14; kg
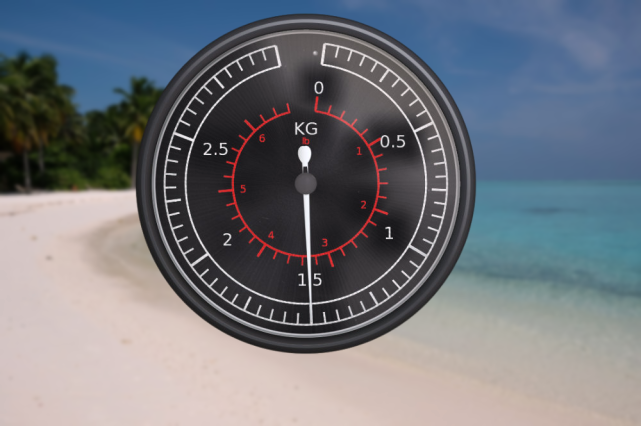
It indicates 1.5; kg
